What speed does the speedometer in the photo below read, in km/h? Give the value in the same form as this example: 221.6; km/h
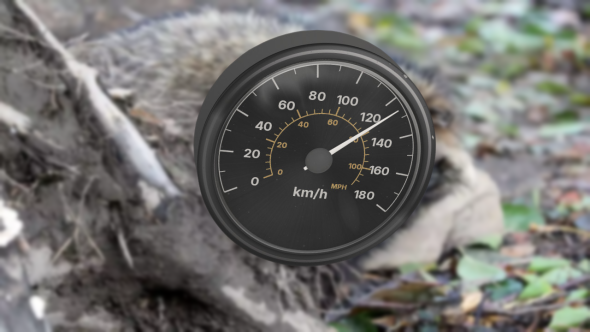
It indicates 125; km/h
